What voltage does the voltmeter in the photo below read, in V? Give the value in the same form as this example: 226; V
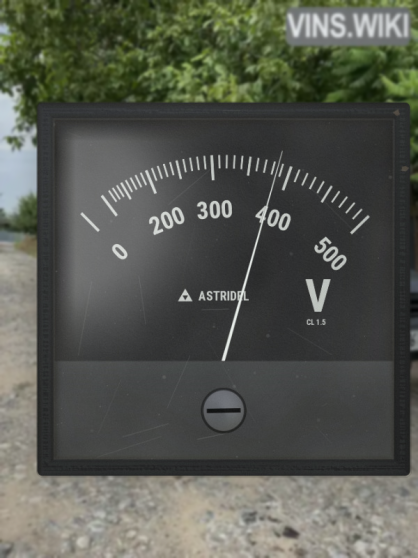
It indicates 385; V
